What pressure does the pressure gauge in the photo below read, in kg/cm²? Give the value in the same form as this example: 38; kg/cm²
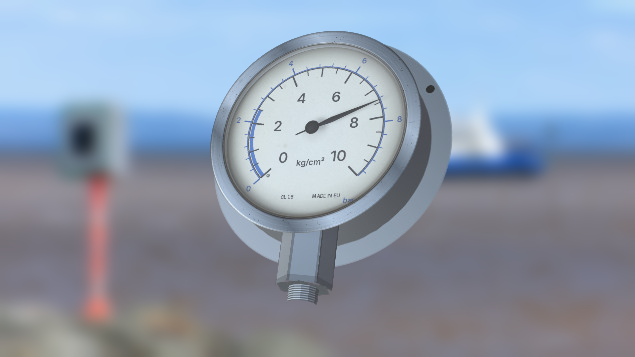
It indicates 7.5; kg/cm²
